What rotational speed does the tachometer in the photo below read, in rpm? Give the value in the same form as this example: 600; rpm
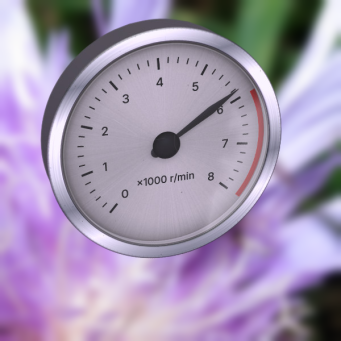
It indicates 5800; rpm
